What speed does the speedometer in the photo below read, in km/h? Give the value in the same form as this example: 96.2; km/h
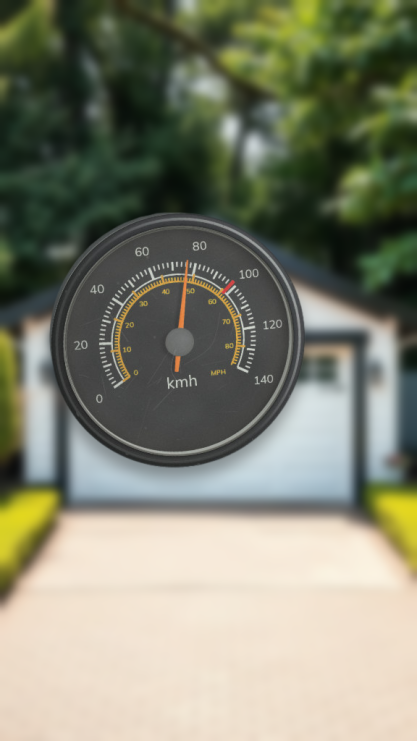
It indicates 76; km/h
